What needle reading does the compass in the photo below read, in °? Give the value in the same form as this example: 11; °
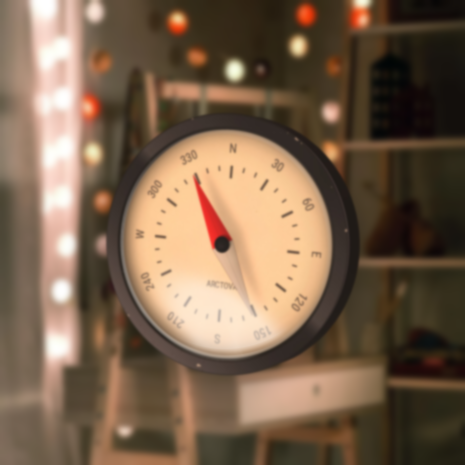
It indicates 330; °
